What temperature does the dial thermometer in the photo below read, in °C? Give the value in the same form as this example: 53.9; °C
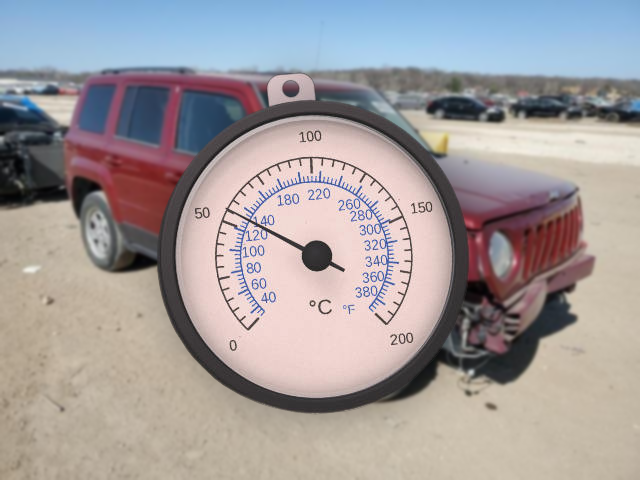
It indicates 55; °C
